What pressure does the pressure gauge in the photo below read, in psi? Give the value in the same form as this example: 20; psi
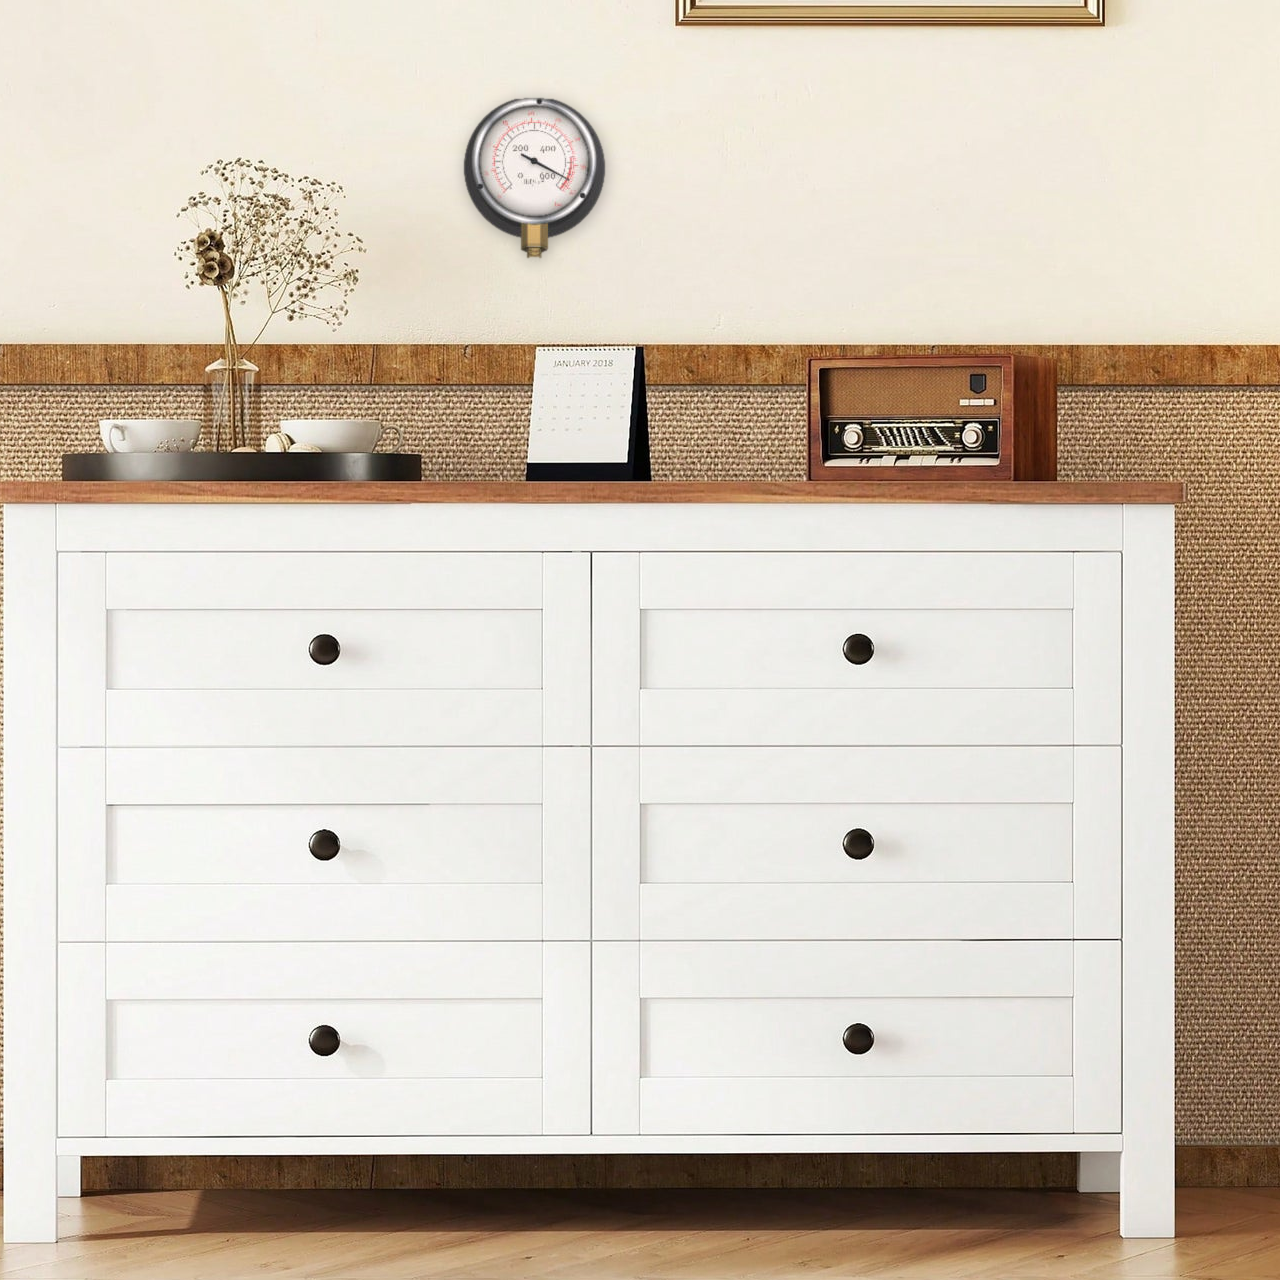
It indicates 560; psi
